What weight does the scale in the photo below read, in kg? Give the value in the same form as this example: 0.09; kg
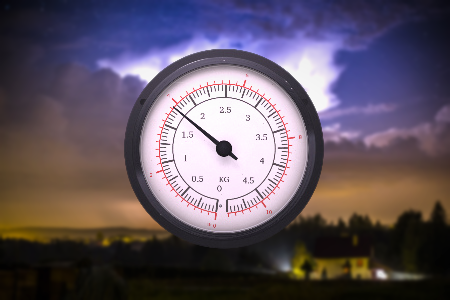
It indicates 1.75; kg
